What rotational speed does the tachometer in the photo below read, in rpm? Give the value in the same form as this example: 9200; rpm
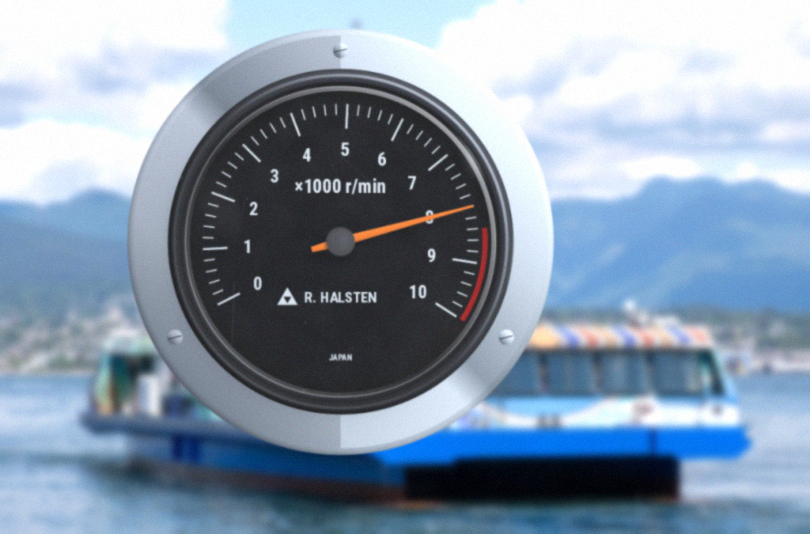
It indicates 8000; rpm
